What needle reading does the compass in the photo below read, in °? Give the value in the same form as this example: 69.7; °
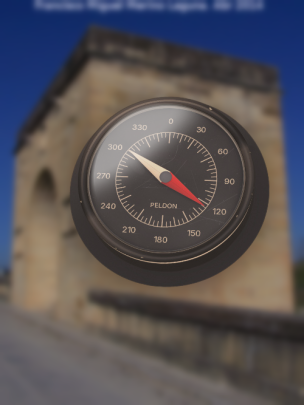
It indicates 125; °
